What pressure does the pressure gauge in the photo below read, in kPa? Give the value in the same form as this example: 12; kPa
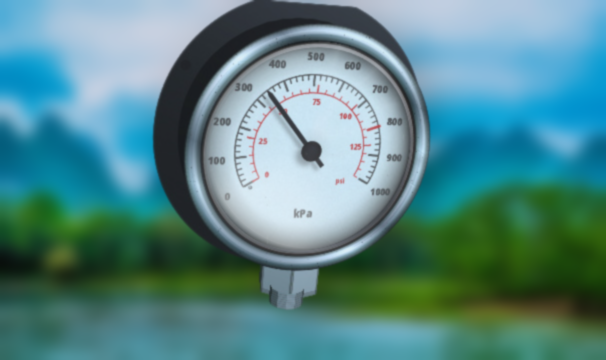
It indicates 340; kPa
